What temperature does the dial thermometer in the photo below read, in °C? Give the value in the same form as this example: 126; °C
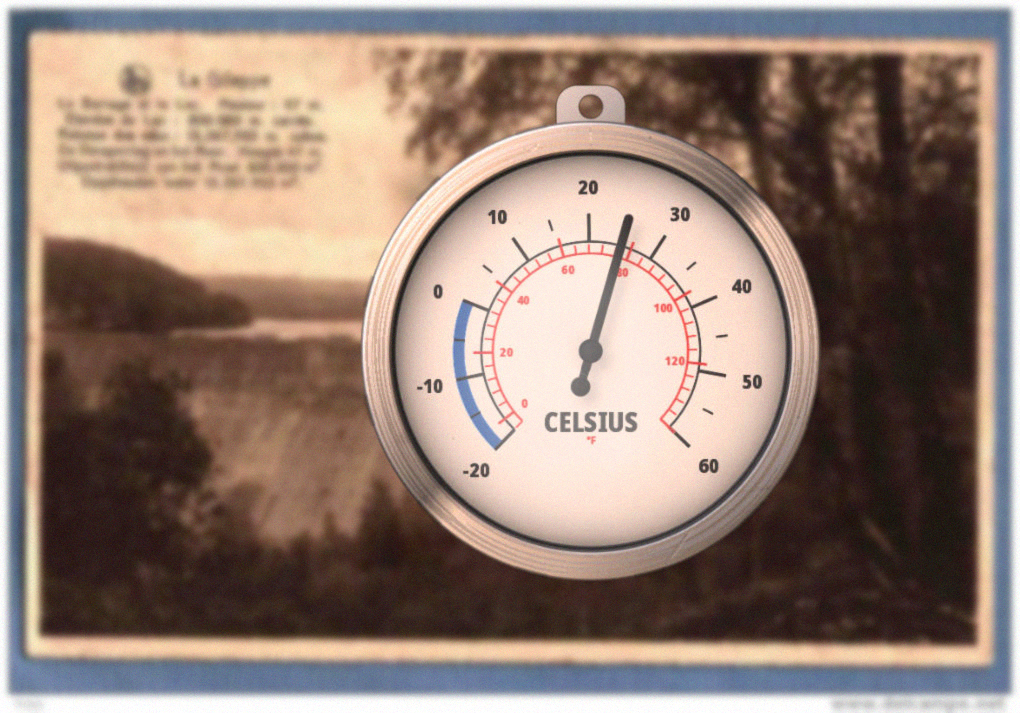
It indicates 25; °C
